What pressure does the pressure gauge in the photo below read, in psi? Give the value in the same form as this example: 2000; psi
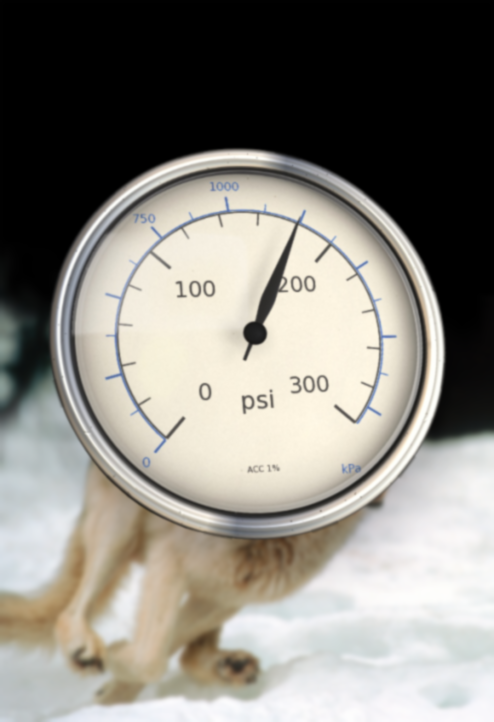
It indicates 180; psi
